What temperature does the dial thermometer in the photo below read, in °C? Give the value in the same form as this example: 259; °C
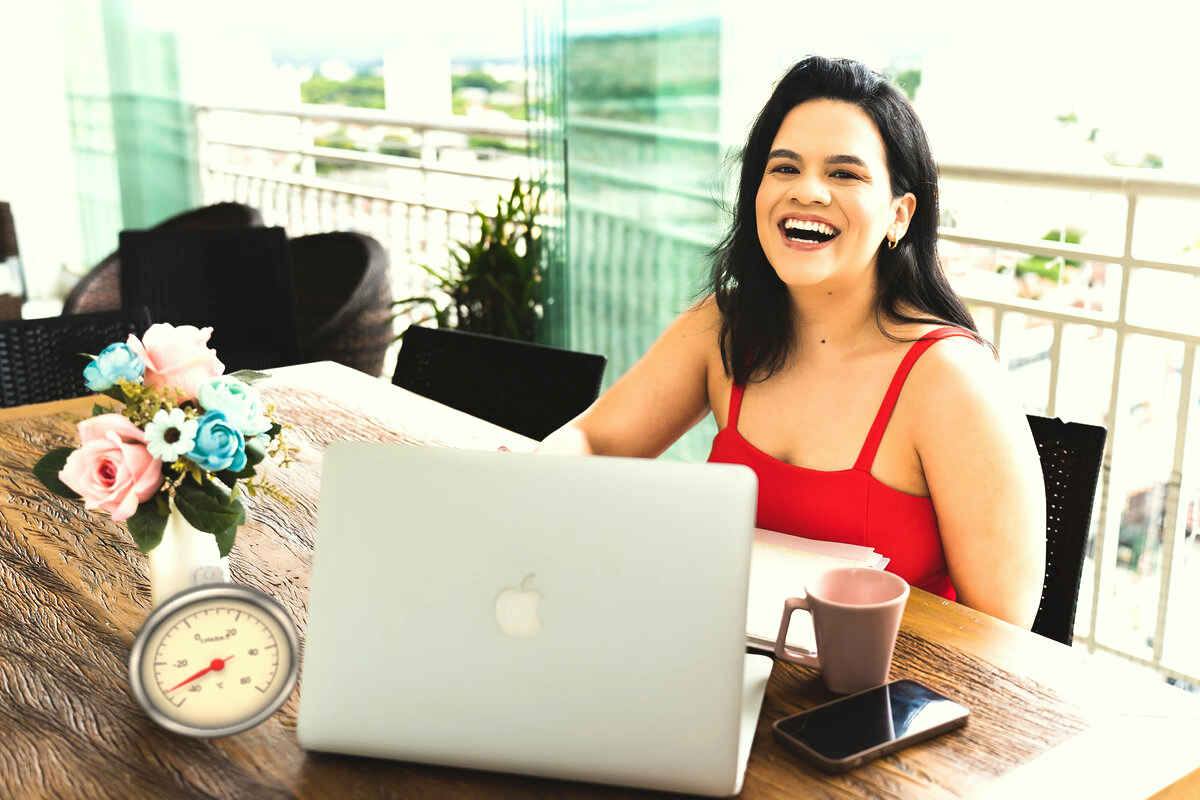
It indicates -32; °C
